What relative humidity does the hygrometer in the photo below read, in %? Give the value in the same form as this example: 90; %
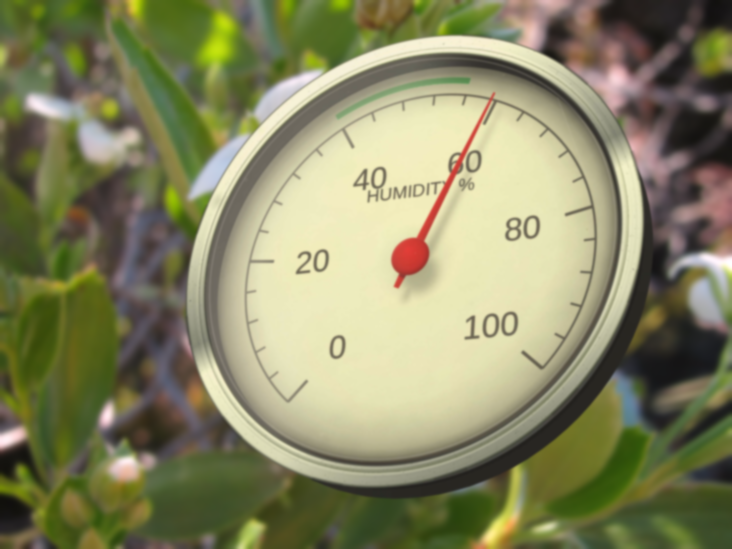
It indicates 60; %
